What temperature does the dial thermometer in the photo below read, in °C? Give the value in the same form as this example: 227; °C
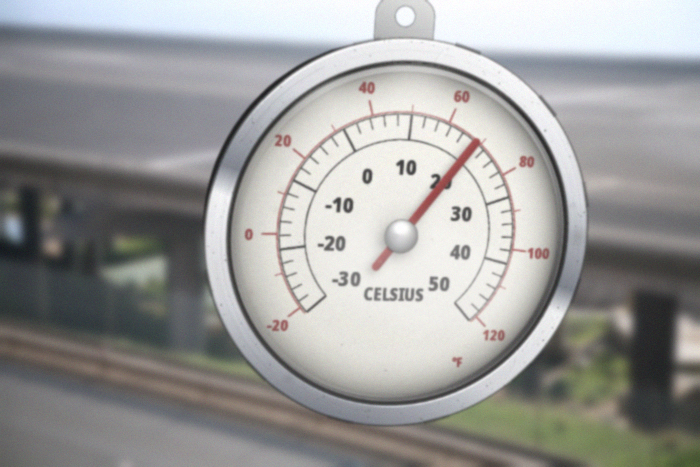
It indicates 20; °C
